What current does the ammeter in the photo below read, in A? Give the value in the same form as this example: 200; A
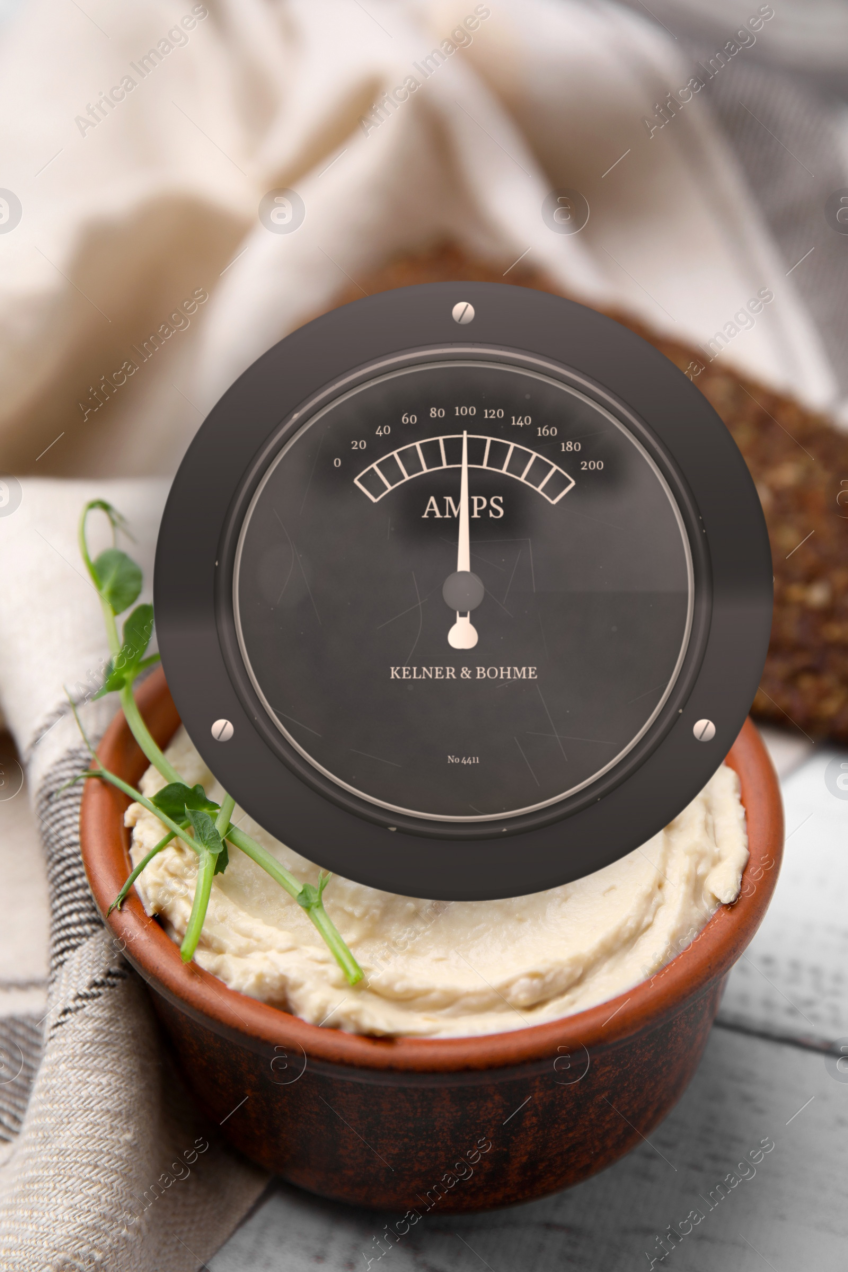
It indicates 100; A
